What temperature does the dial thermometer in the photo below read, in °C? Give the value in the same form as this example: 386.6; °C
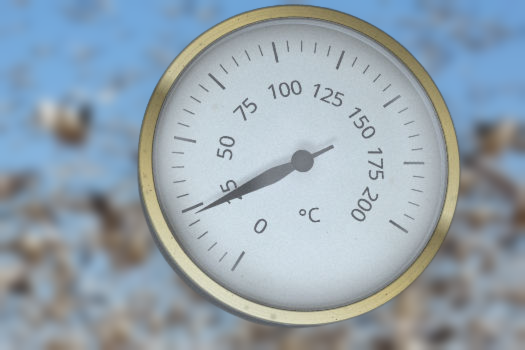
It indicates 22.5; °C
